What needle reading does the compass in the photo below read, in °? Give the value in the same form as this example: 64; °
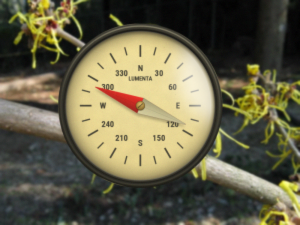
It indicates 292.5; °
